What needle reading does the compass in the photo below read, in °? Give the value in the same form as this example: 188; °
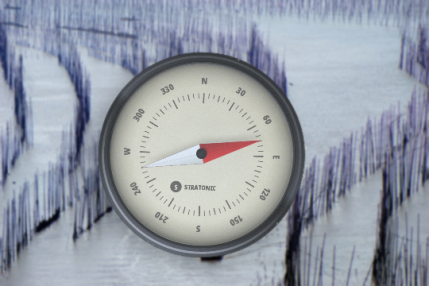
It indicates 75; °
